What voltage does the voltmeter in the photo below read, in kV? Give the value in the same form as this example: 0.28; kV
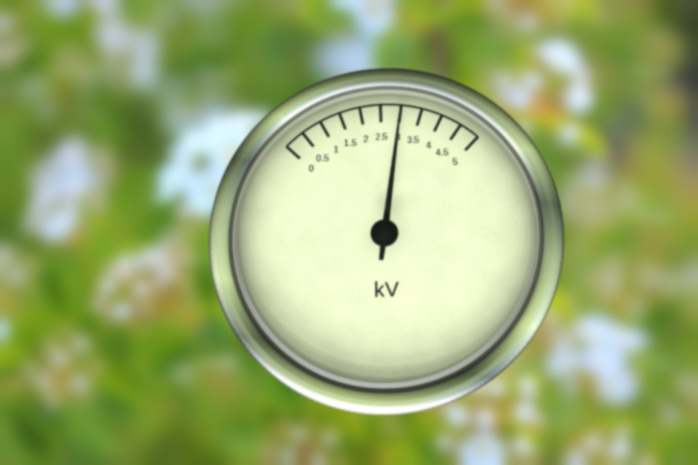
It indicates 3; kV
